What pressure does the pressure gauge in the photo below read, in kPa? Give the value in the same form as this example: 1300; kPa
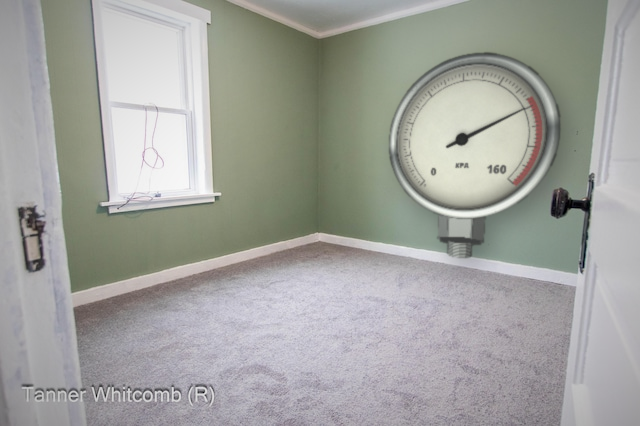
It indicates 120; kPa
